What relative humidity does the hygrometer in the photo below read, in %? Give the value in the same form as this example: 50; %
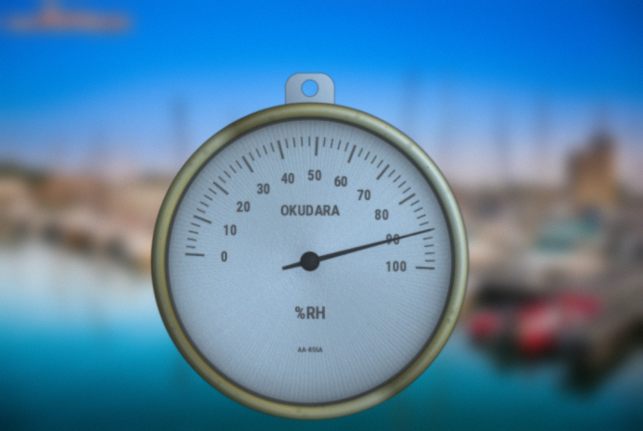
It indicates 90; %
